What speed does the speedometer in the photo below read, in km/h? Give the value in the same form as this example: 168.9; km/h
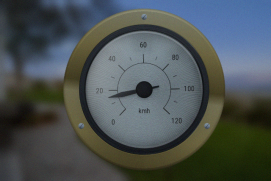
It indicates 15; km/h
